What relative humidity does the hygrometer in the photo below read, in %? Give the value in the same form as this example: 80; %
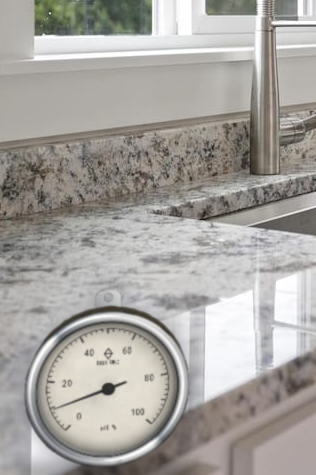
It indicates 10; %
